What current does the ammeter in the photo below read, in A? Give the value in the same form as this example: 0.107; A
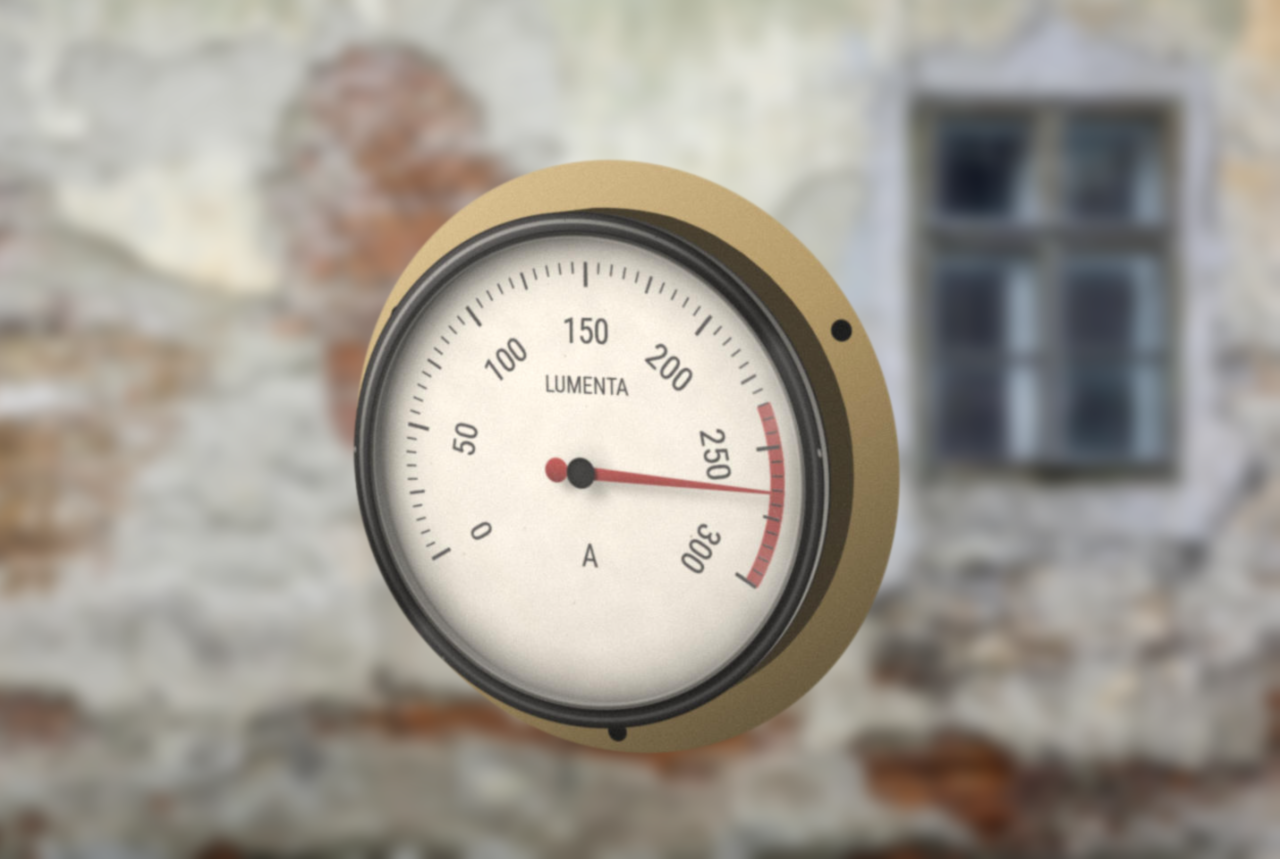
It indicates 265; A
